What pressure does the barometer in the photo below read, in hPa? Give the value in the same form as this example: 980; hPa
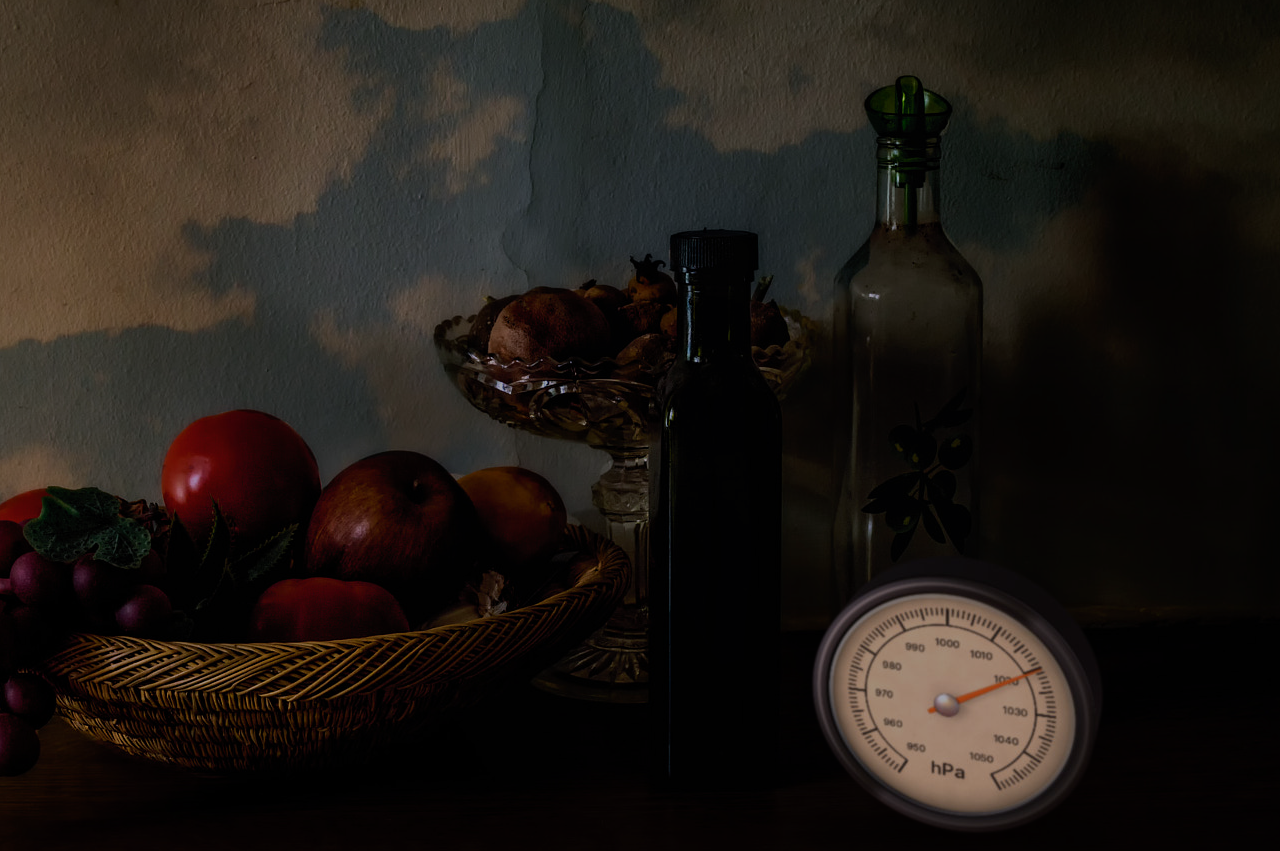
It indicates 1020; hPa
